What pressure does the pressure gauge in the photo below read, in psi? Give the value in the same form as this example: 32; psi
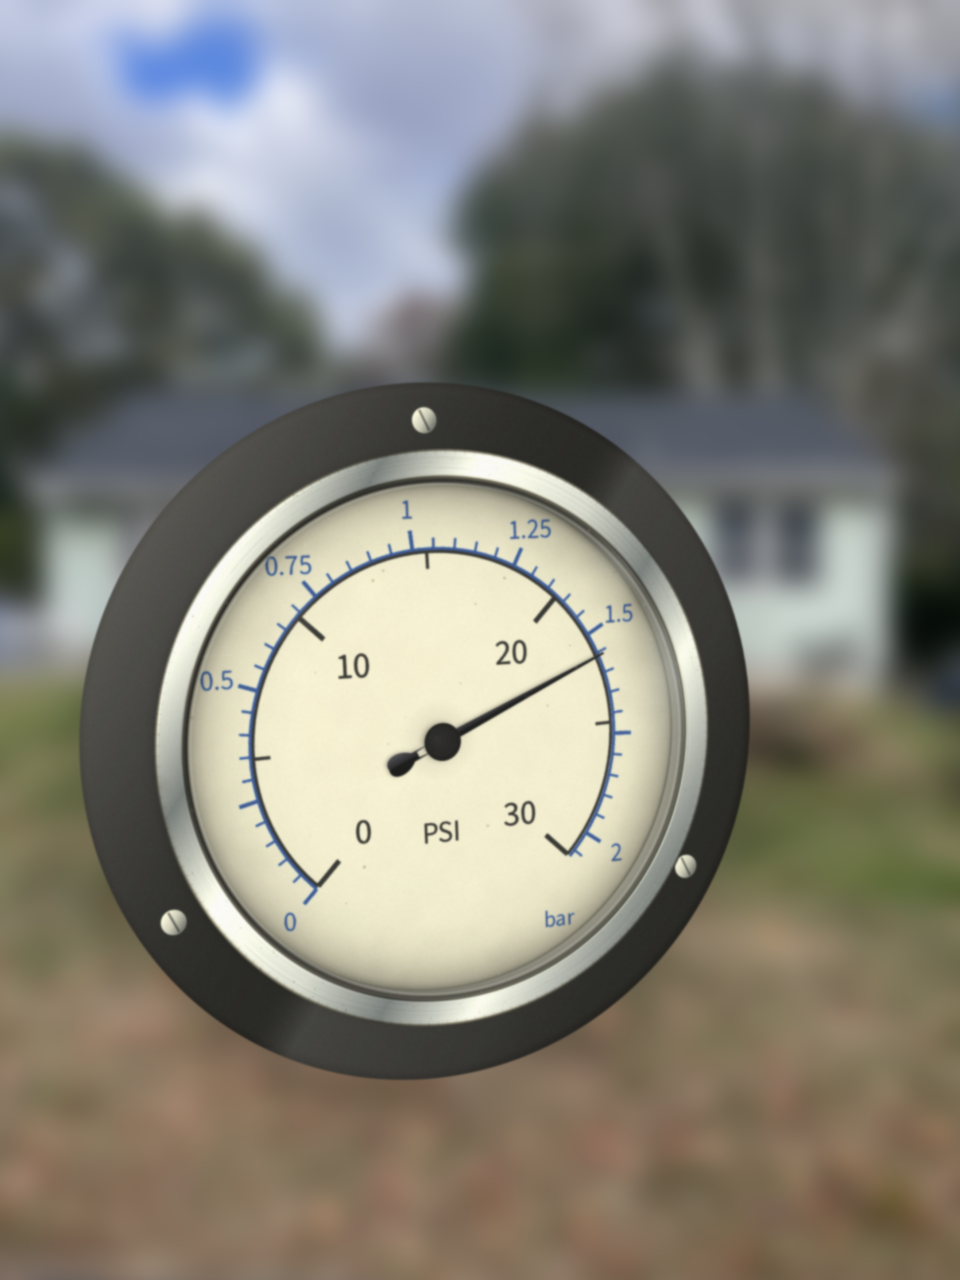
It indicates 22.5; psi
